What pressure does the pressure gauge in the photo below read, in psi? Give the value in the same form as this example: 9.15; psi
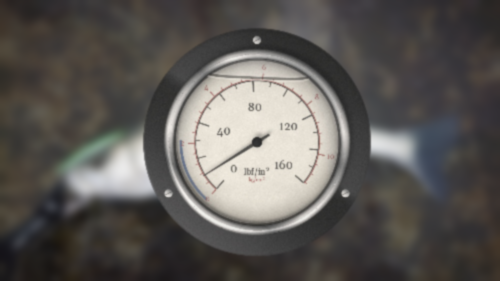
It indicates 10; psi
